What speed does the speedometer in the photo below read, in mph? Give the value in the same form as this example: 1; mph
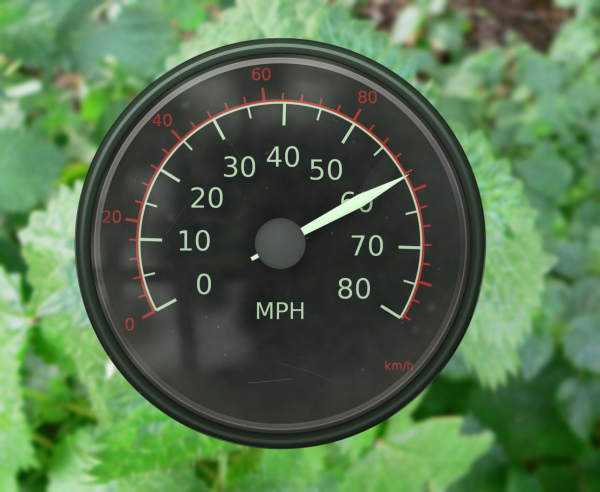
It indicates 60; mph
